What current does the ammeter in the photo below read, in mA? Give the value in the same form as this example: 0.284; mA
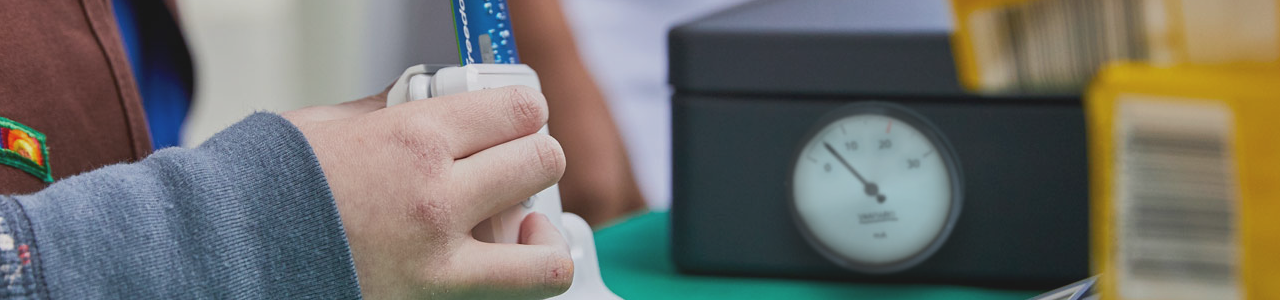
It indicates 5; mA
